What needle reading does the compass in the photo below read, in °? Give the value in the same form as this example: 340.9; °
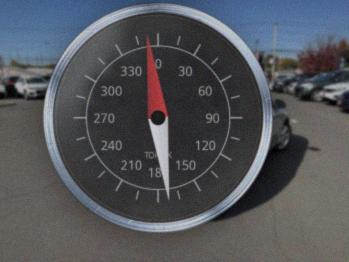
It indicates 352.5; °
